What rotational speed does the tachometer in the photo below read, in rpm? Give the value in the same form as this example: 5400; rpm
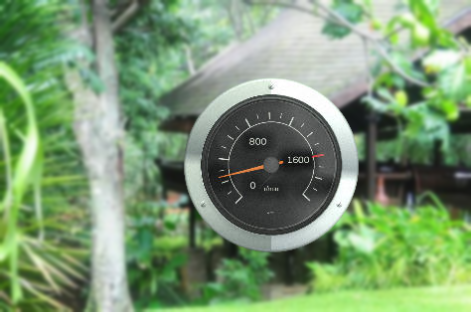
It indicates 250; rpm
